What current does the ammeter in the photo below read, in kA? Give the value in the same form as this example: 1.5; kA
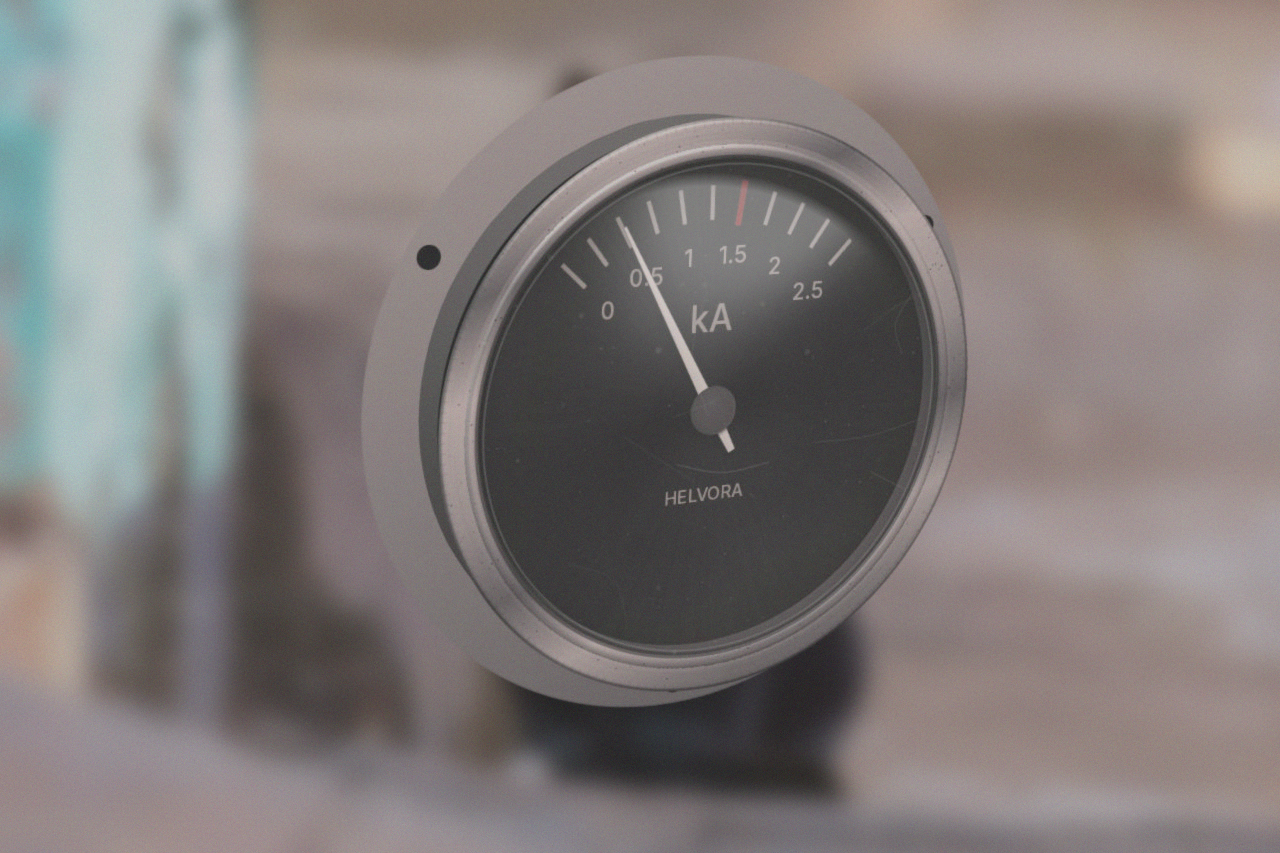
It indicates 0.5; kA
